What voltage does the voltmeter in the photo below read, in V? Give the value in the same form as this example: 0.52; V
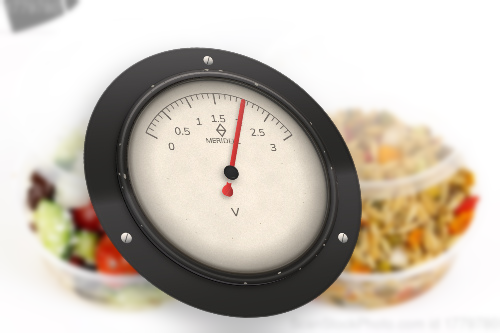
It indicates 2; V
